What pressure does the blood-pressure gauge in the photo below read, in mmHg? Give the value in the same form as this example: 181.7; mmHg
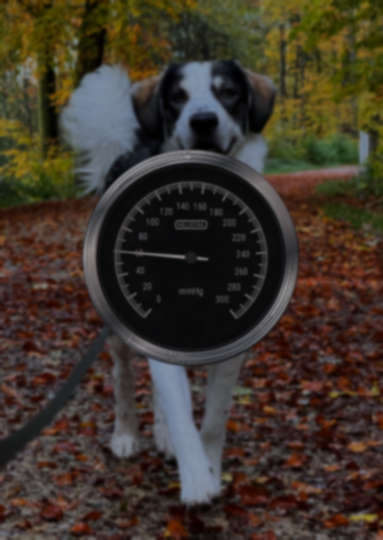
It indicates 60; mmHg
